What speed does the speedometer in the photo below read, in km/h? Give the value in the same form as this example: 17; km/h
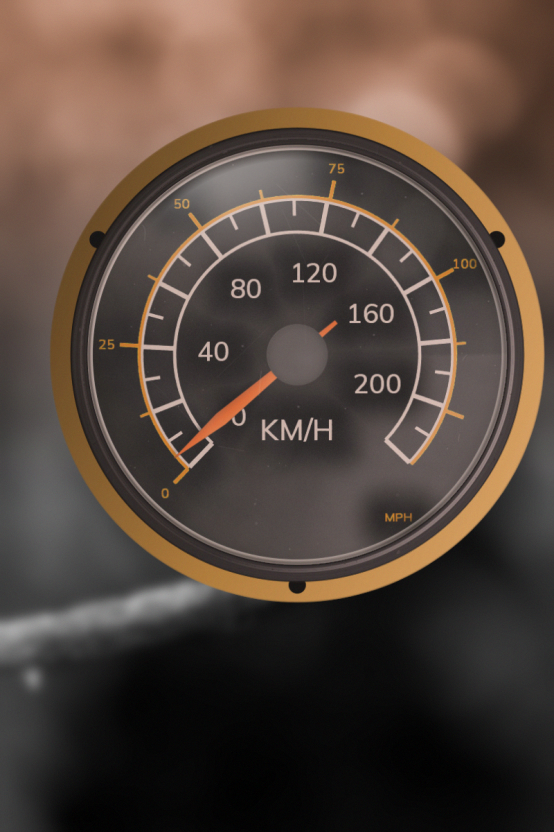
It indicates 5; km/h
